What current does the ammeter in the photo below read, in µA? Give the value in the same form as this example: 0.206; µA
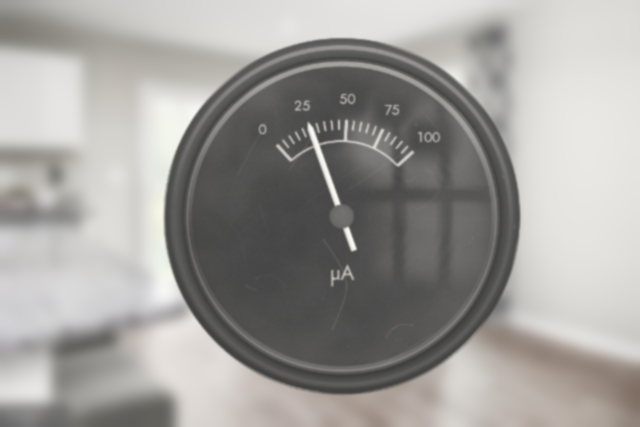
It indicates 25; µA
